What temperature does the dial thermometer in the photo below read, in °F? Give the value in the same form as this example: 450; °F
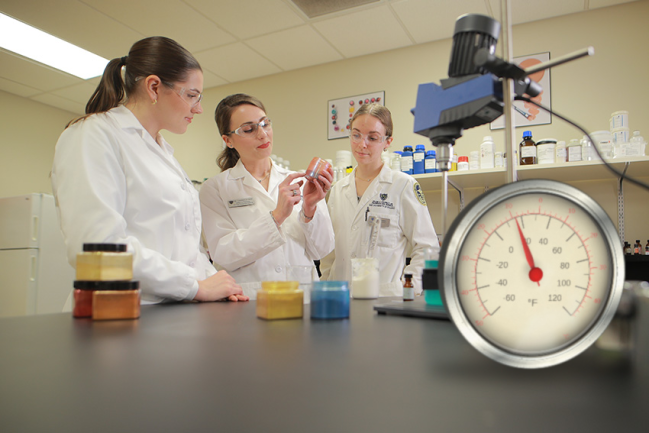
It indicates 15; °F
